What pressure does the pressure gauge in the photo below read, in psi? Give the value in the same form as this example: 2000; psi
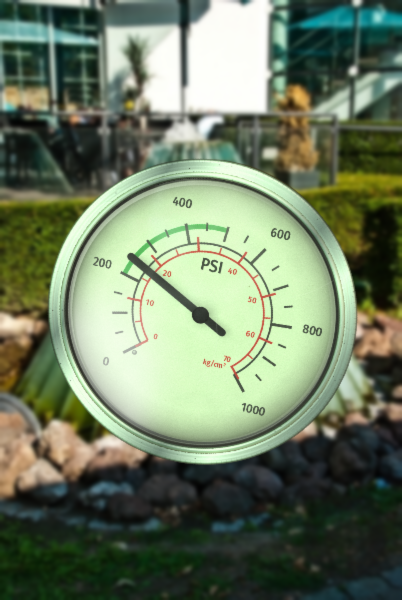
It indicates 250; psi
